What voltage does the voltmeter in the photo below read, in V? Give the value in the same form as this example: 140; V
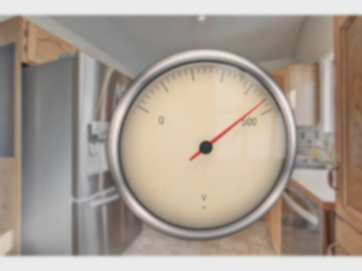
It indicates 460; V
